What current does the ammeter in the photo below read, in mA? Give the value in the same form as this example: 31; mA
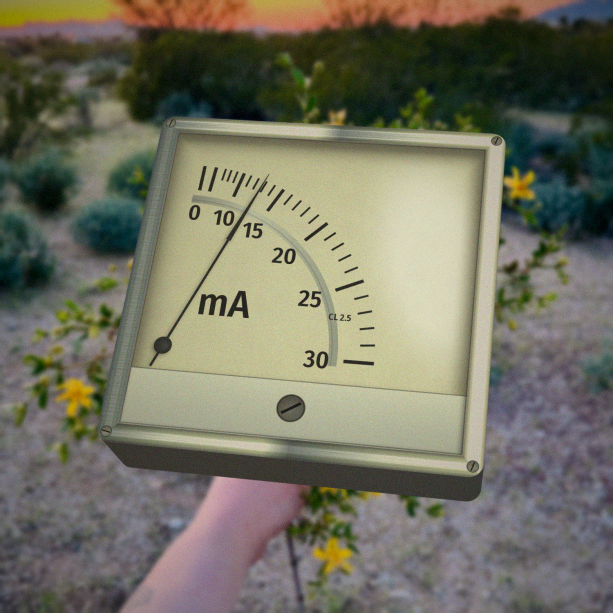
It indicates 13; mA
